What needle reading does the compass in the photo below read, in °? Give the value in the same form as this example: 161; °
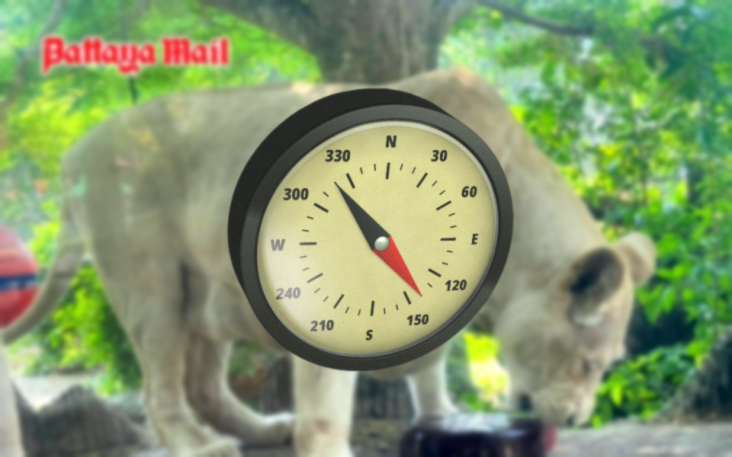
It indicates 140; °
